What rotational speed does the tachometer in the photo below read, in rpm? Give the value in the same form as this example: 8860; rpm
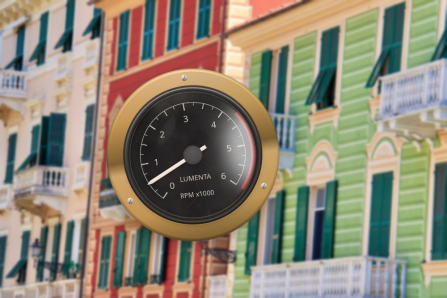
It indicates 500; rpm
